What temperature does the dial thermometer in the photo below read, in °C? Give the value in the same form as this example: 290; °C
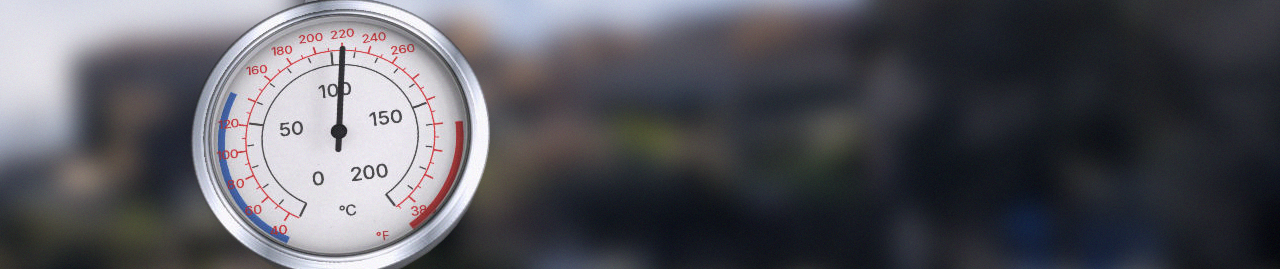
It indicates 105; °C
